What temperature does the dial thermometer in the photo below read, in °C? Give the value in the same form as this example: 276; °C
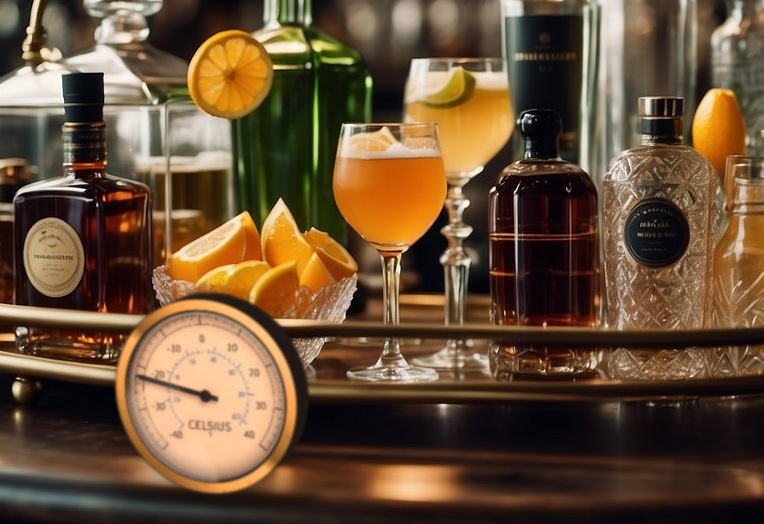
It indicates -22; °C
